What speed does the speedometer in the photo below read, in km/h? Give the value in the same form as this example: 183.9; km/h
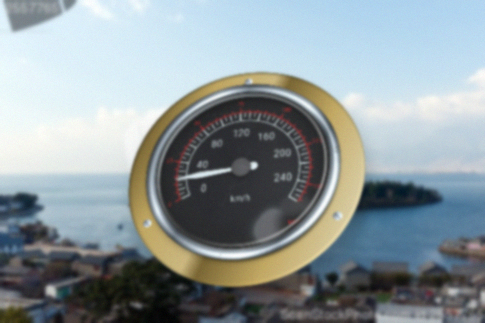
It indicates 20; km/h
